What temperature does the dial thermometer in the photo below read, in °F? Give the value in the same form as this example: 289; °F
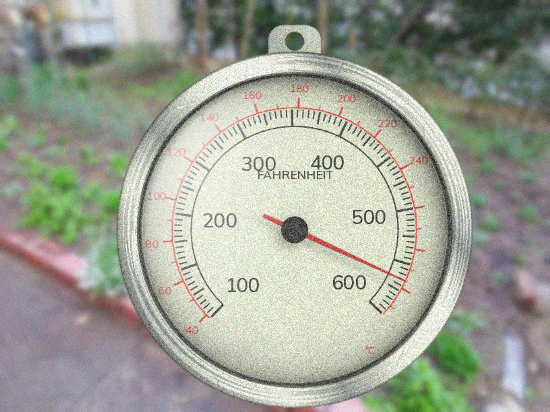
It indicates 565; °F
